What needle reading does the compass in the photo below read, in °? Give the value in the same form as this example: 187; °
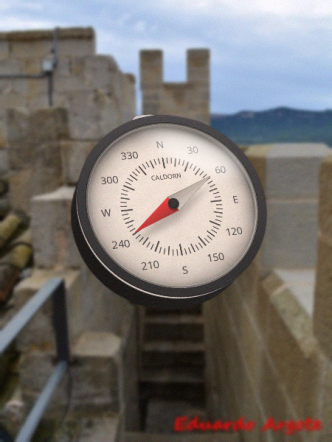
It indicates 240; °
